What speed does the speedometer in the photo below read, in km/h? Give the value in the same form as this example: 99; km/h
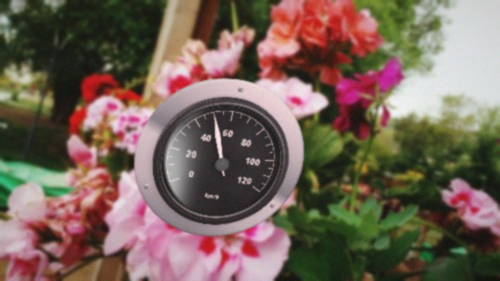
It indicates 50; km/h
